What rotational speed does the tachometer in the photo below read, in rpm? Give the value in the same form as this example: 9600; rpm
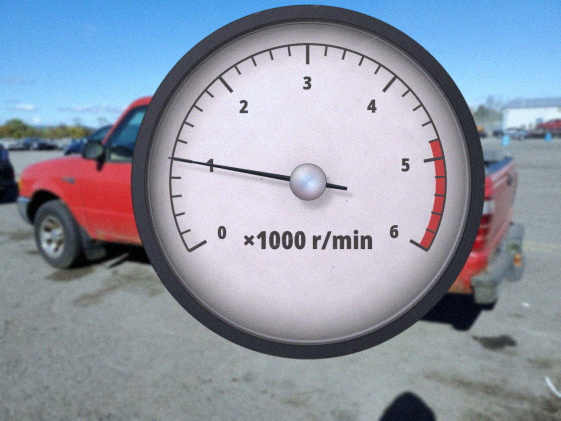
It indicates 1000; rpm
